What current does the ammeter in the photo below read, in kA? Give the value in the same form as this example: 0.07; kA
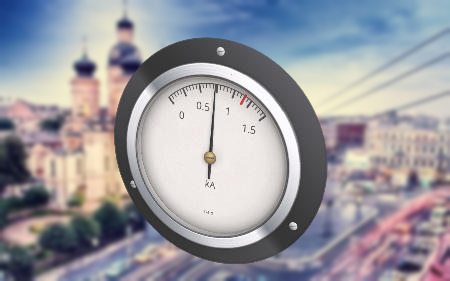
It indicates 0.75; kA
